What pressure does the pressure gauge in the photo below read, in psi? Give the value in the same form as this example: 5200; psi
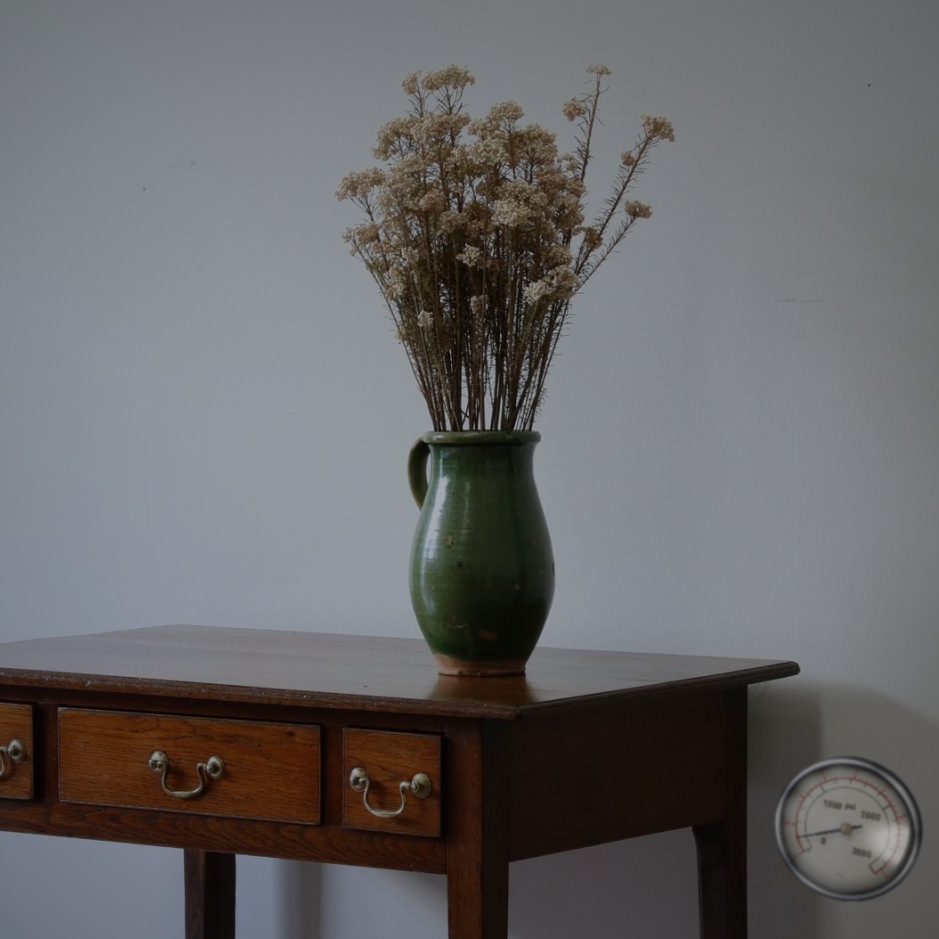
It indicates 200; psi
